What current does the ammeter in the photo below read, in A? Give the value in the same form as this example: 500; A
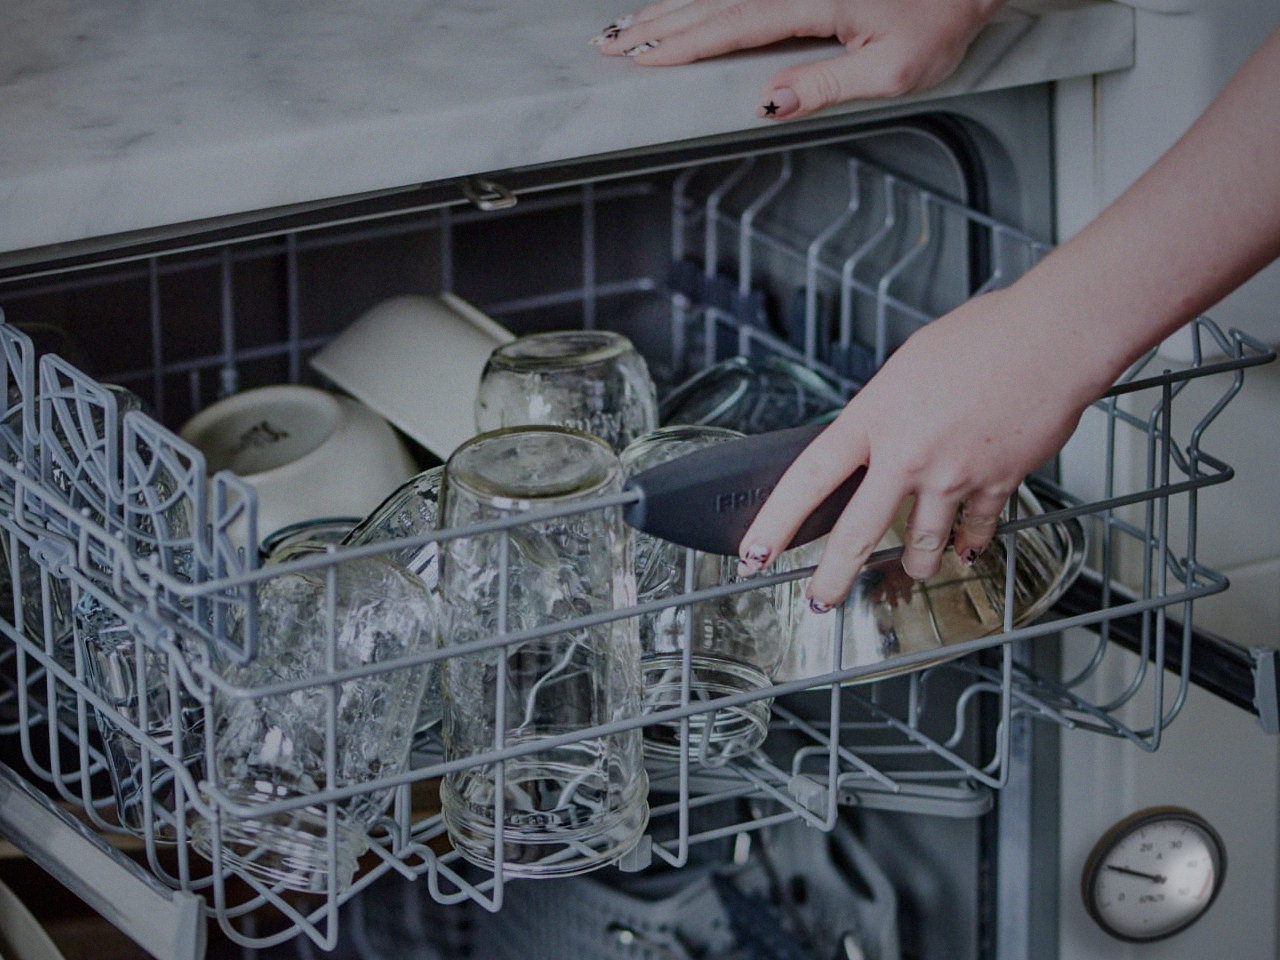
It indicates 10; A
